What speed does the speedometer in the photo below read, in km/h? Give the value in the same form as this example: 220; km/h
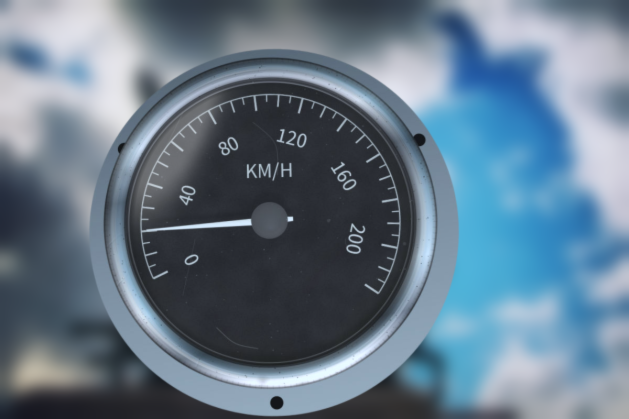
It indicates 20; km/h
